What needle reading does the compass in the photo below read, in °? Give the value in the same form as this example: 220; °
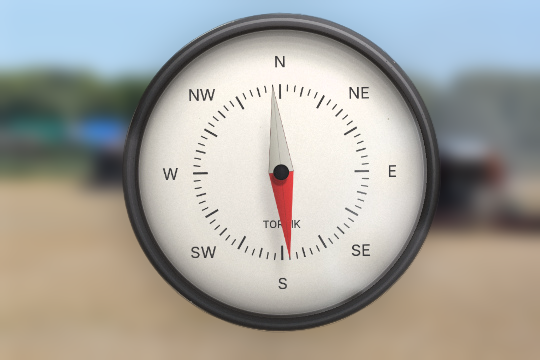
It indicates 175; °
